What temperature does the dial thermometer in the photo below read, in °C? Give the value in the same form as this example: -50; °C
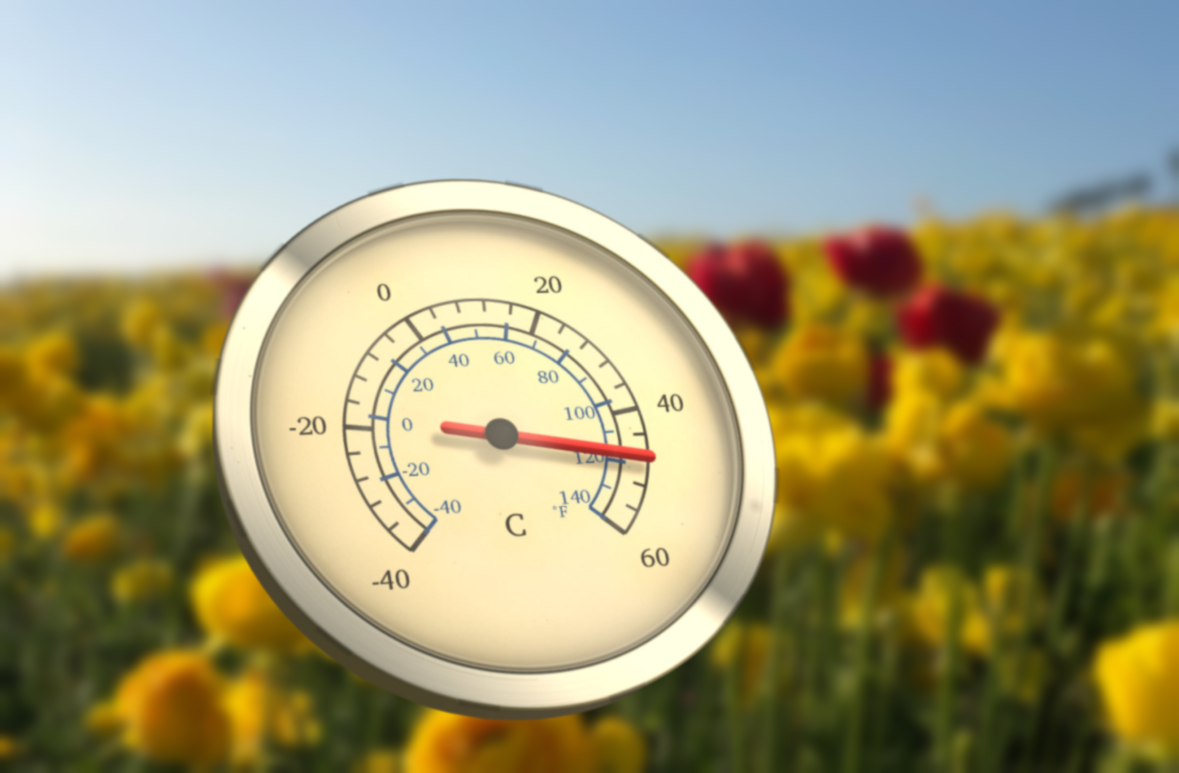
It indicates 48; °C
